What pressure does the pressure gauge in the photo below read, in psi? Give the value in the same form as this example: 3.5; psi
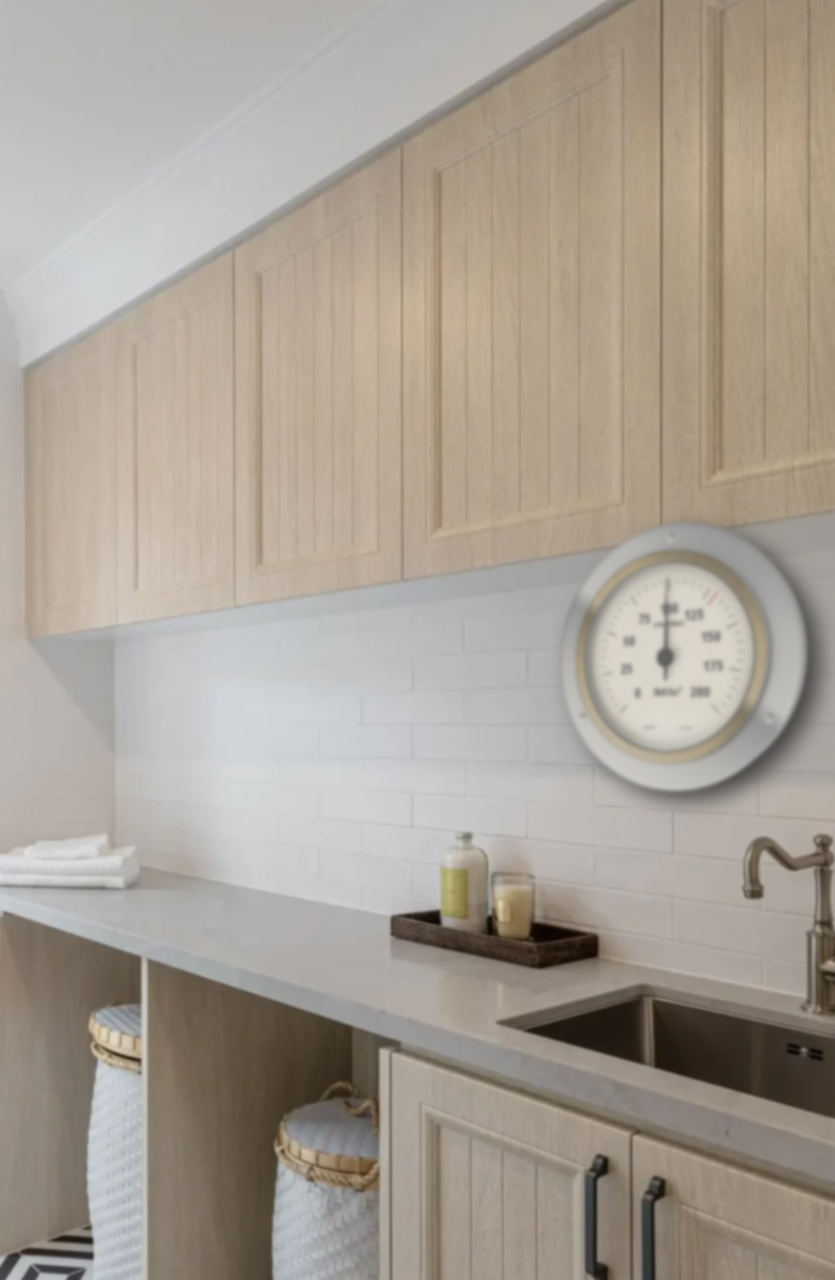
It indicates 100; psi
